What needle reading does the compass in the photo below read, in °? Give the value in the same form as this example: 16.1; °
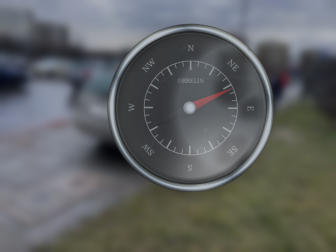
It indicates 65; °
